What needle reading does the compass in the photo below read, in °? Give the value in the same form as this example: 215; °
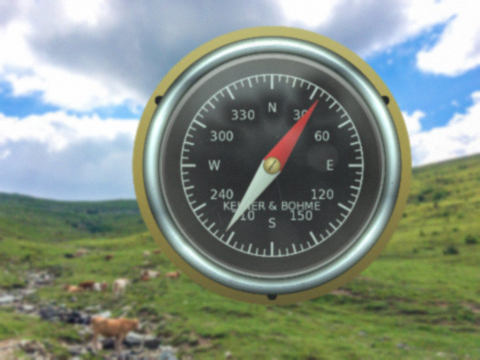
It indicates 35; °
